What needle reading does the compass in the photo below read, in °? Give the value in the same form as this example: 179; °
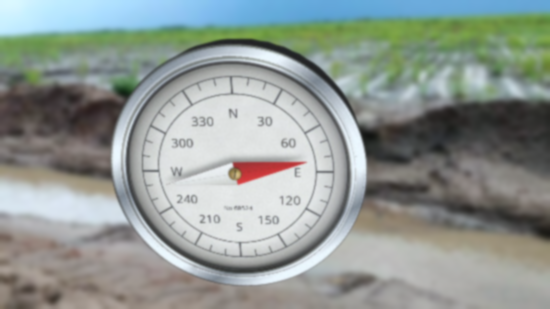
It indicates 80; °
